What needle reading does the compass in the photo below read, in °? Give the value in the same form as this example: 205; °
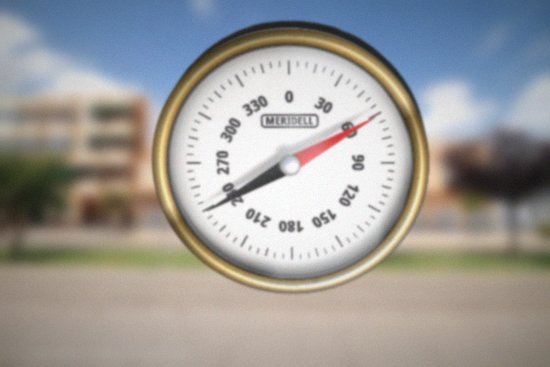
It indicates 60; °
